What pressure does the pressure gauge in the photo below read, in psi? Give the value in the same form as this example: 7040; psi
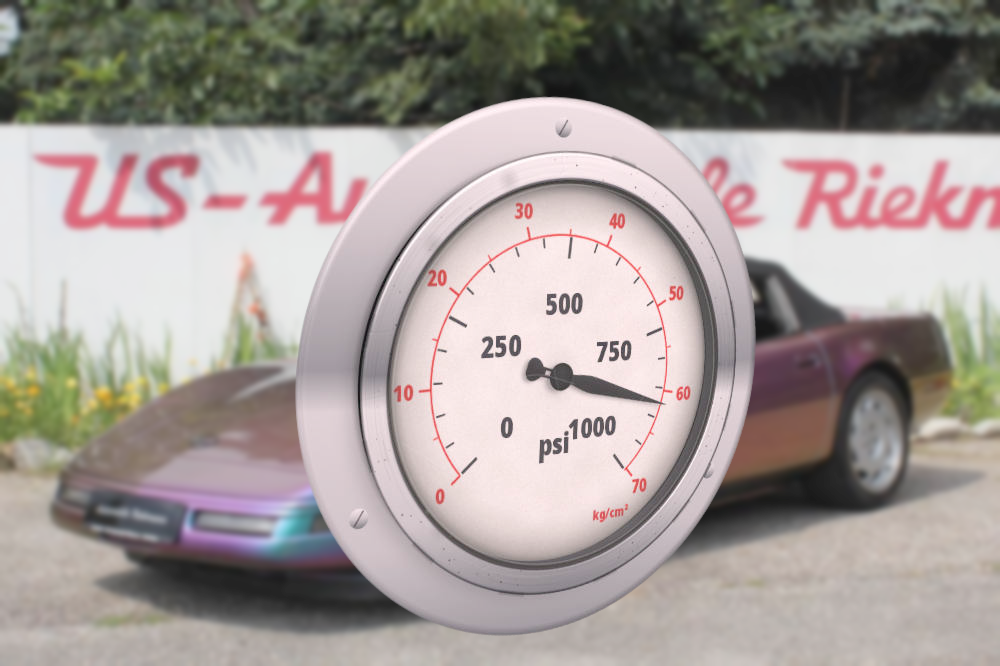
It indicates 875; psi
